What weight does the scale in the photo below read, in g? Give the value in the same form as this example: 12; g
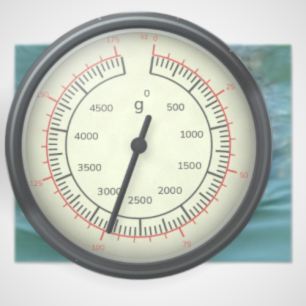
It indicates 2800; g
